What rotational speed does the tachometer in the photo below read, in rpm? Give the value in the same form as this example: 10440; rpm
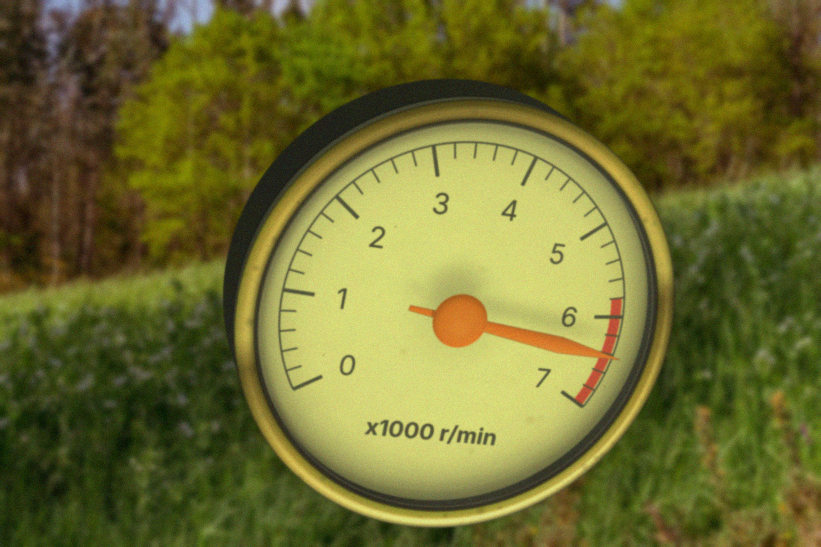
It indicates 6400; rpm
